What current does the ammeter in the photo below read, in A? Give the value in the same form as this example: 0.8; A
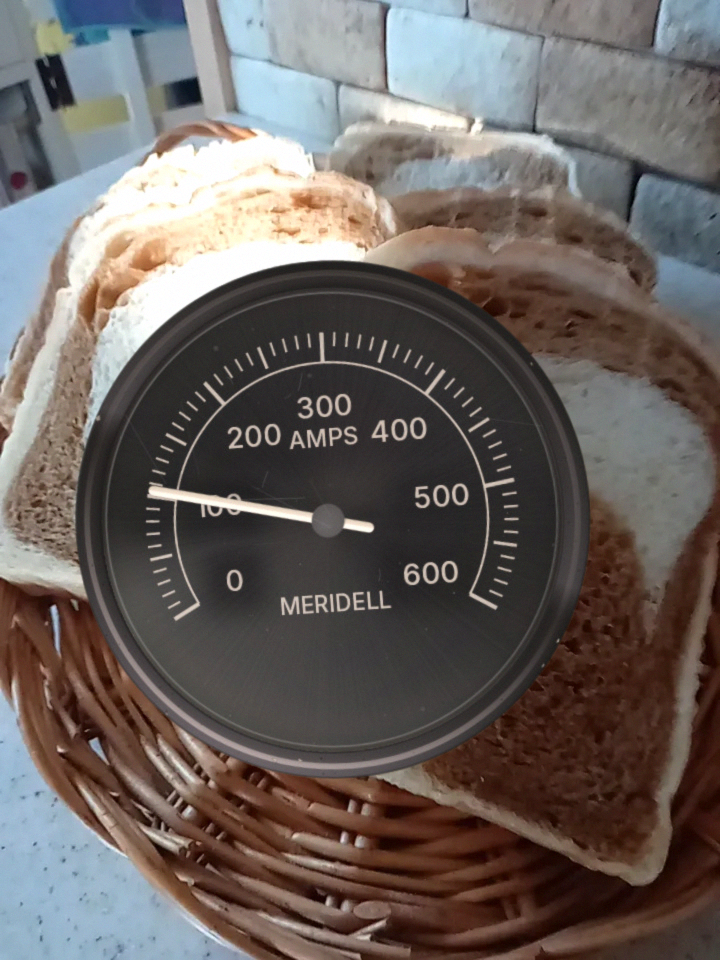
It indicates 105; A
